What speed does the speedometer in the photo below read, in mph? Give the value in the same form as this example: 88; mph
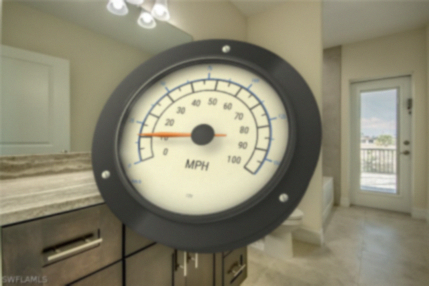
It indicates 10; mph
